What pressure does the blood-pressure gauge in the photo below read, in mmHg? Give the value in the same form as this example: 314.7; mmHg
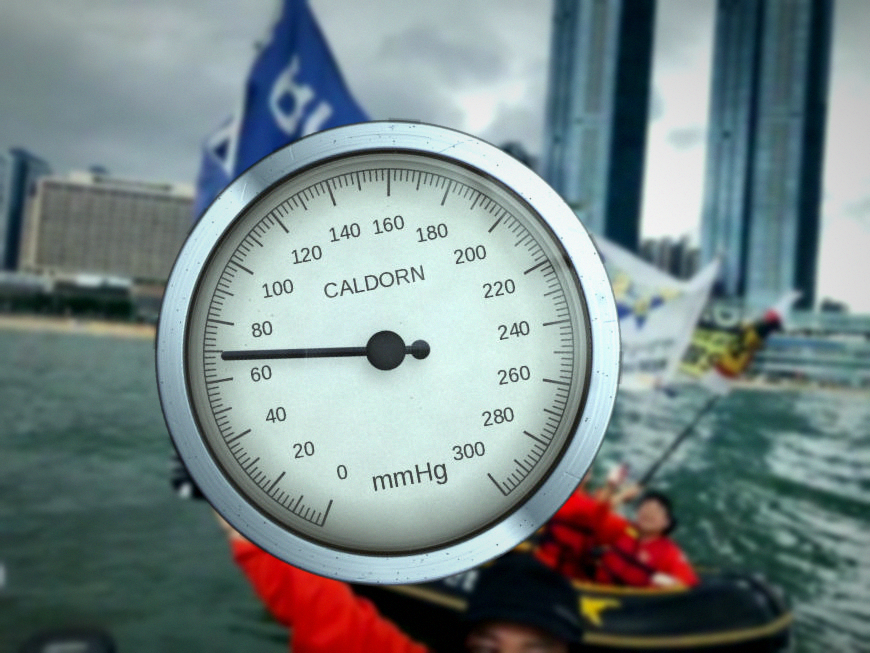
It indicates 68; mmHg
